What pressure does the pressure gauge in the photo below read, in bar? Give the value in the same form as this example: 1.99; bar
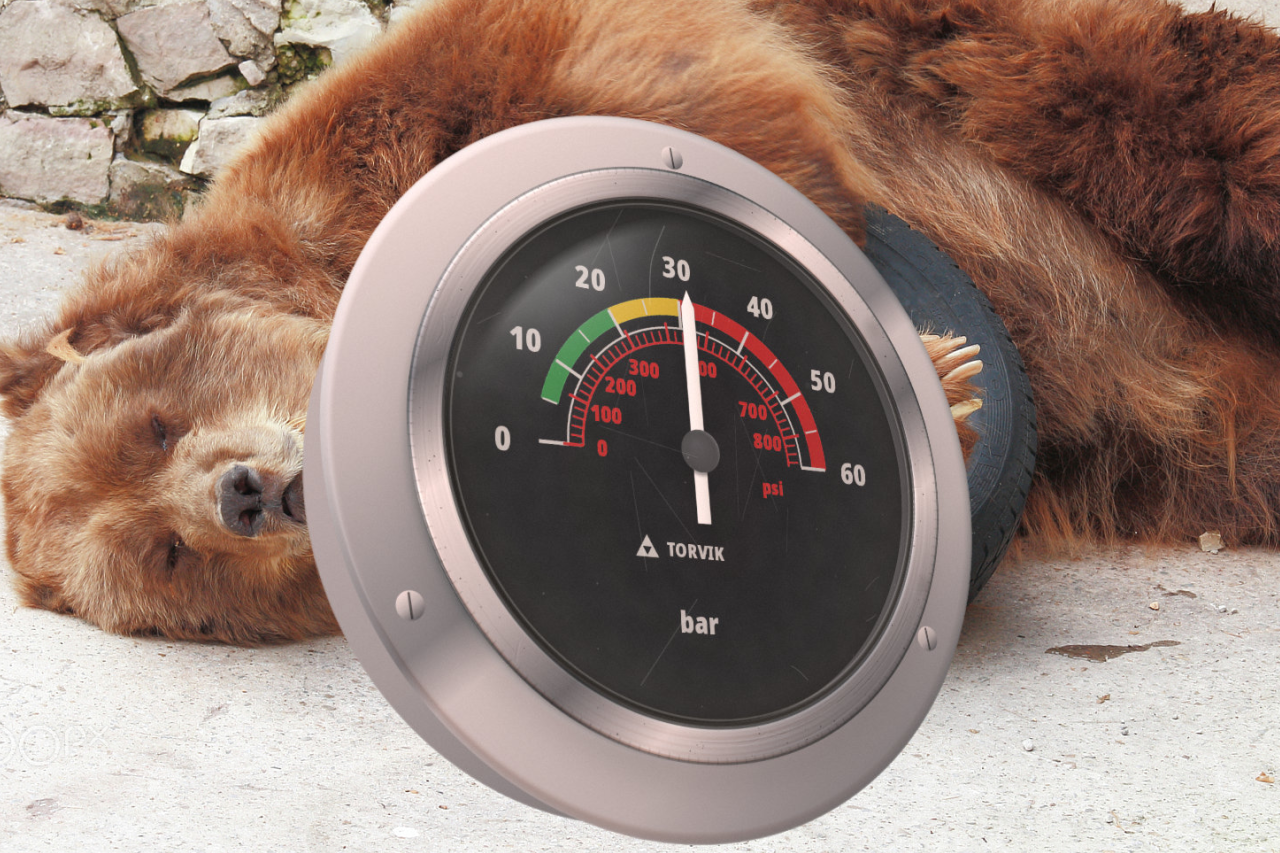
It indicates 30; bar
